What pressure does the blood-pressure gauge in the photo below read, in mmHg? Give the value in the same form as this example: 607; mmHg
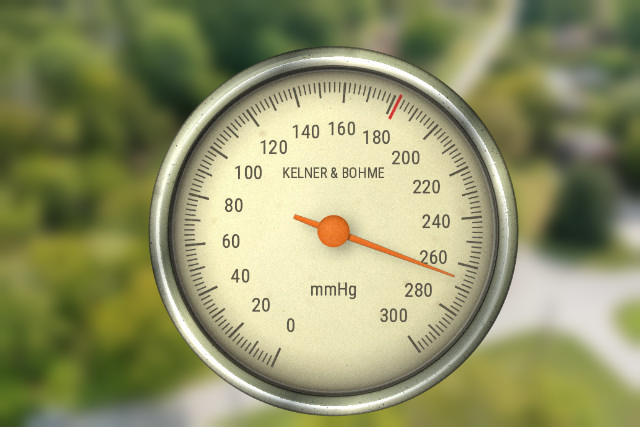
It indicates 266; mmHg
